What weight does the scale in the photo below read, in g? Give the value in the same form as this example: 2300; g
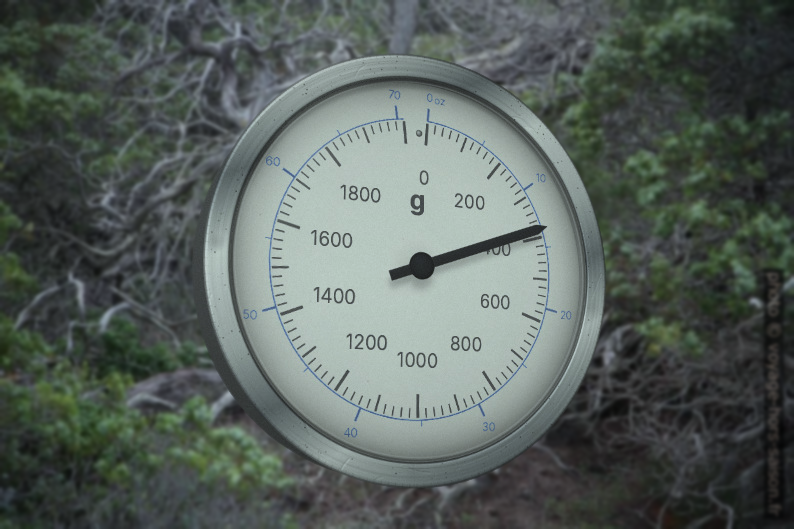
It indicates 380; g
